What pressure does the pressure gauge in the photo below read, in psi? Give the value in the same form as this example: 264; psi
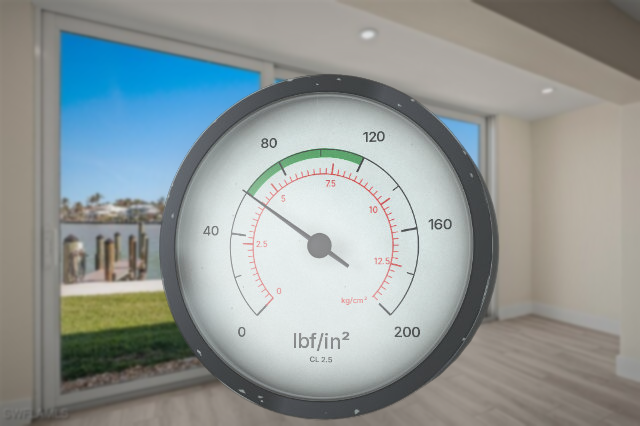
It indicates 60; psi
